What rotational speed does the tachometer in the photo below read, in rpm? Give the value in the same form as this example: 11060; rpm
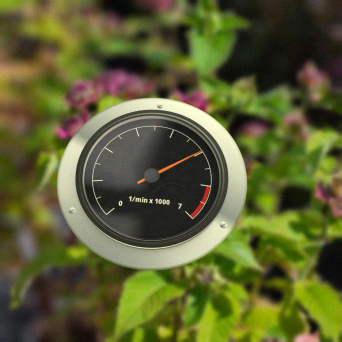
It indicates 5000; rpm
